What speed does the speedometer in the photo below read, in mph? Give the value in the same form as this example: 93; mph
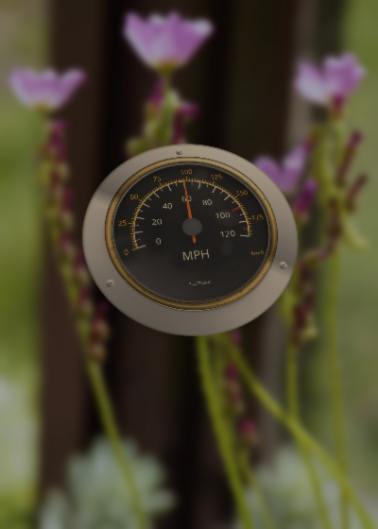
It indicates 60; mph
